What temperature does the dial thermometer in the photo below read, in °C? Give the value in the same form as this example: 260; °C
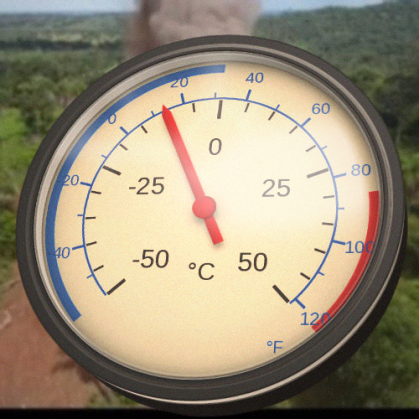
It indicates -10; °C
